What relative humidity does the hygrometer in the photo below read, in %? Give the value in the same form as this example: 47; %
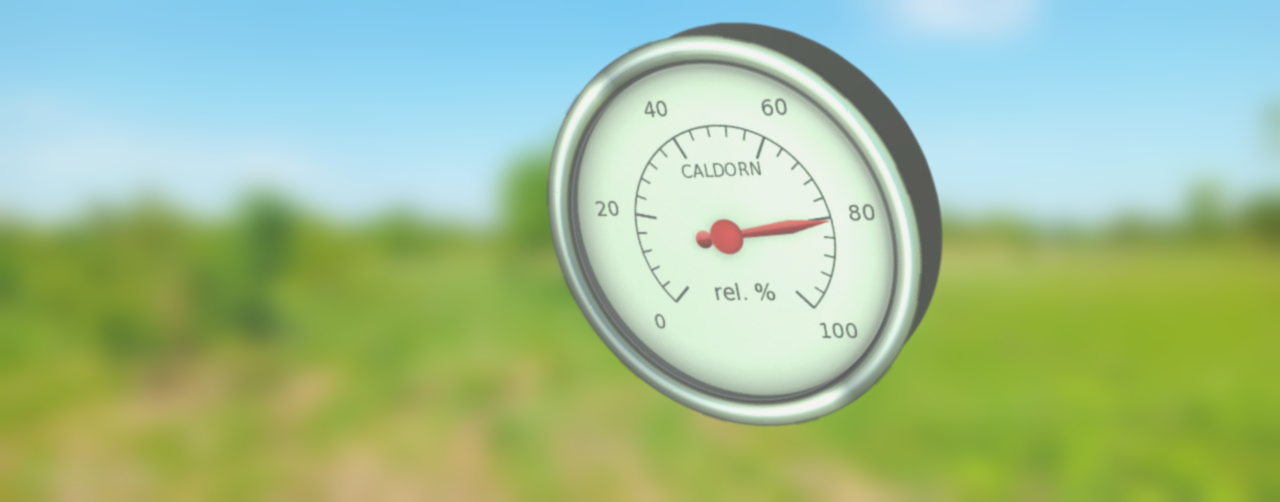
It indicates 80; %
